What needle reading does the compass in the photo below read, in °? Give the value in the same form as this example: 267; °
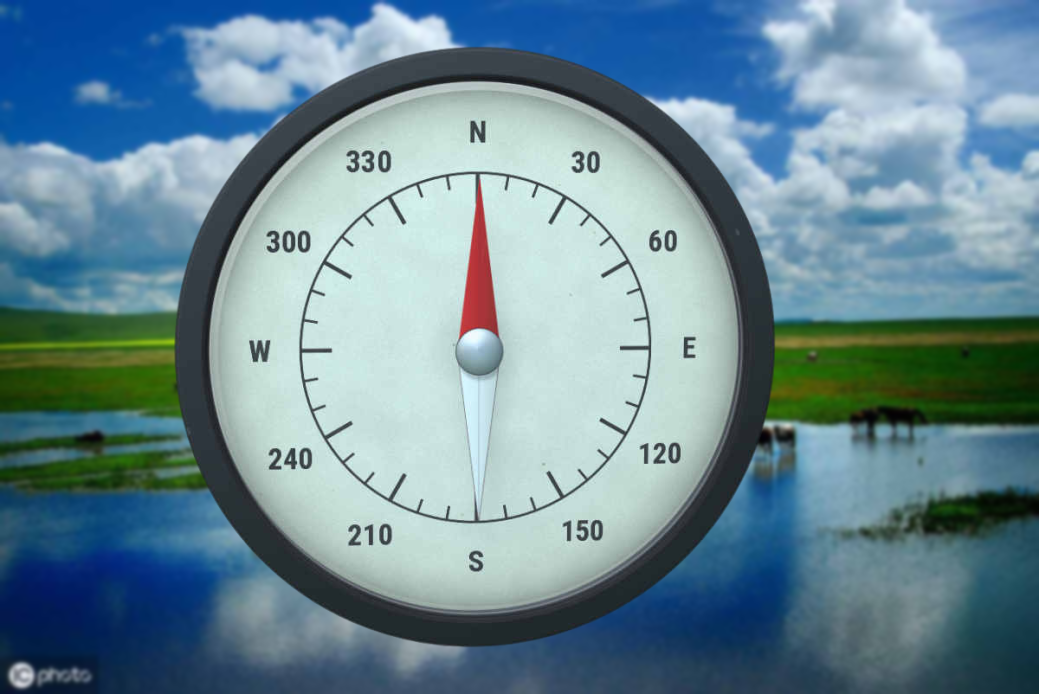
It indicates 0; °
